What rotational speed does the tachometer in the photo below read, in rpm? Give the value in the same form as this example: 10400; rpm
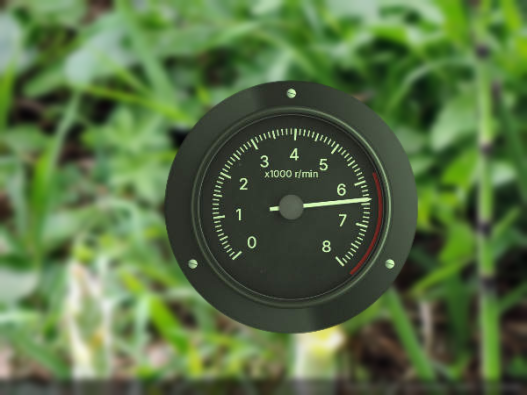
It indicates 6400; rpm
